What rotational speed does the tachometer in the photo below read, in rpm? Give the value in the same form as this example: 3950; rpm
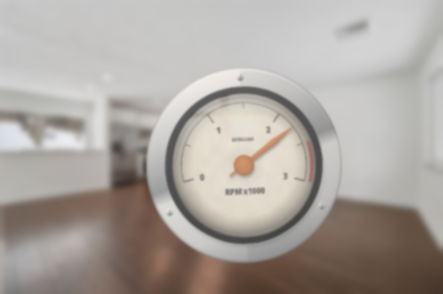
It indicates 2250; rpm
